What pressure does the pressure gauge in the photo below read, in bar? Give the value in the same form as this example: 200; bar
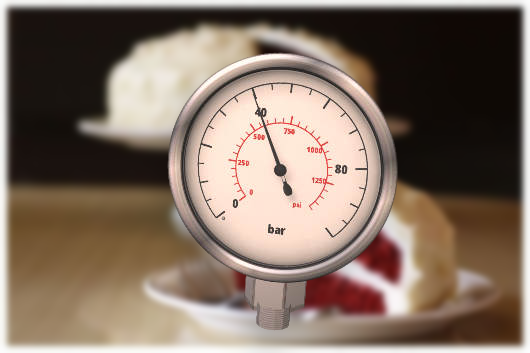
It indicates 40; bar
